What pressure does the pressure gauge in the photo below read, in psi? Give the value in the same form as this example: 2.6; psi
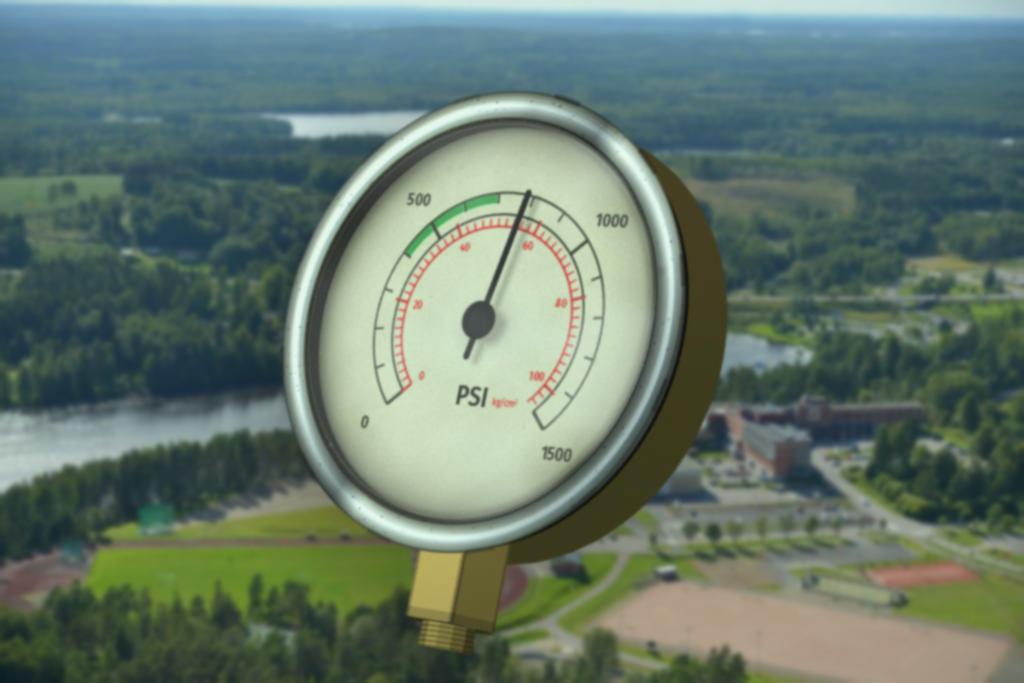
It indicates 800; psi
